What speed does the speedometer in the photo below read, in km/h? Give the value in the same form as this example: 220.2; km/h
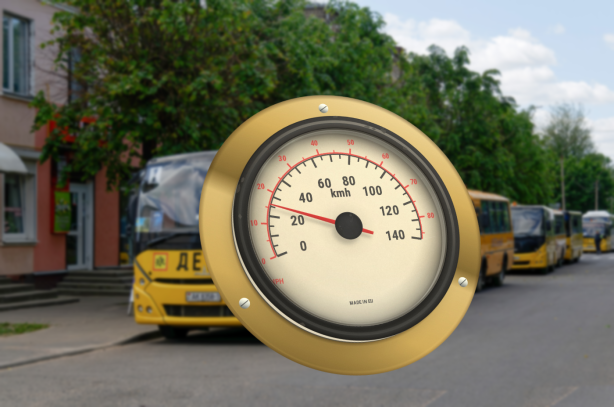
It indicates 25; km/h
